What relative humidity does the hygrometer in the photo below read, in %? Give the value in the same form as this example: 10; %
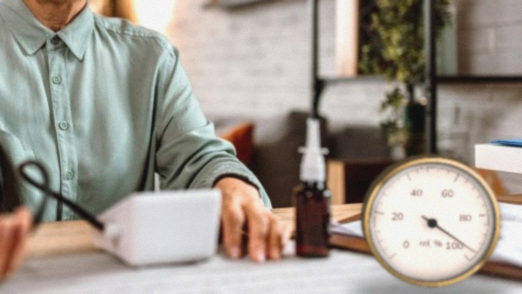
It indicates 96; %
